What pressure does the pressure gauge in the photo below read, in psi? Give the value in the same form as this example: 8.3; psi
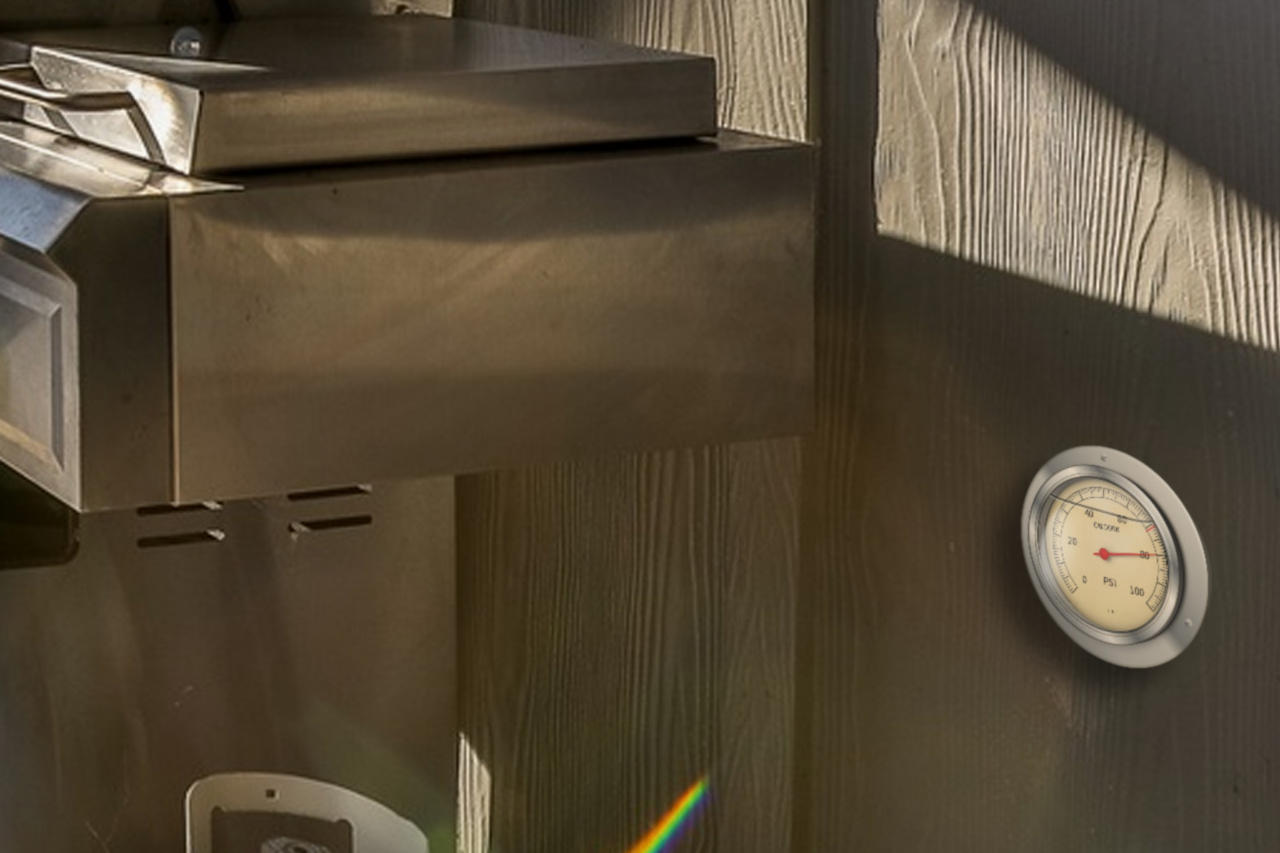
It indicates 80; psi
